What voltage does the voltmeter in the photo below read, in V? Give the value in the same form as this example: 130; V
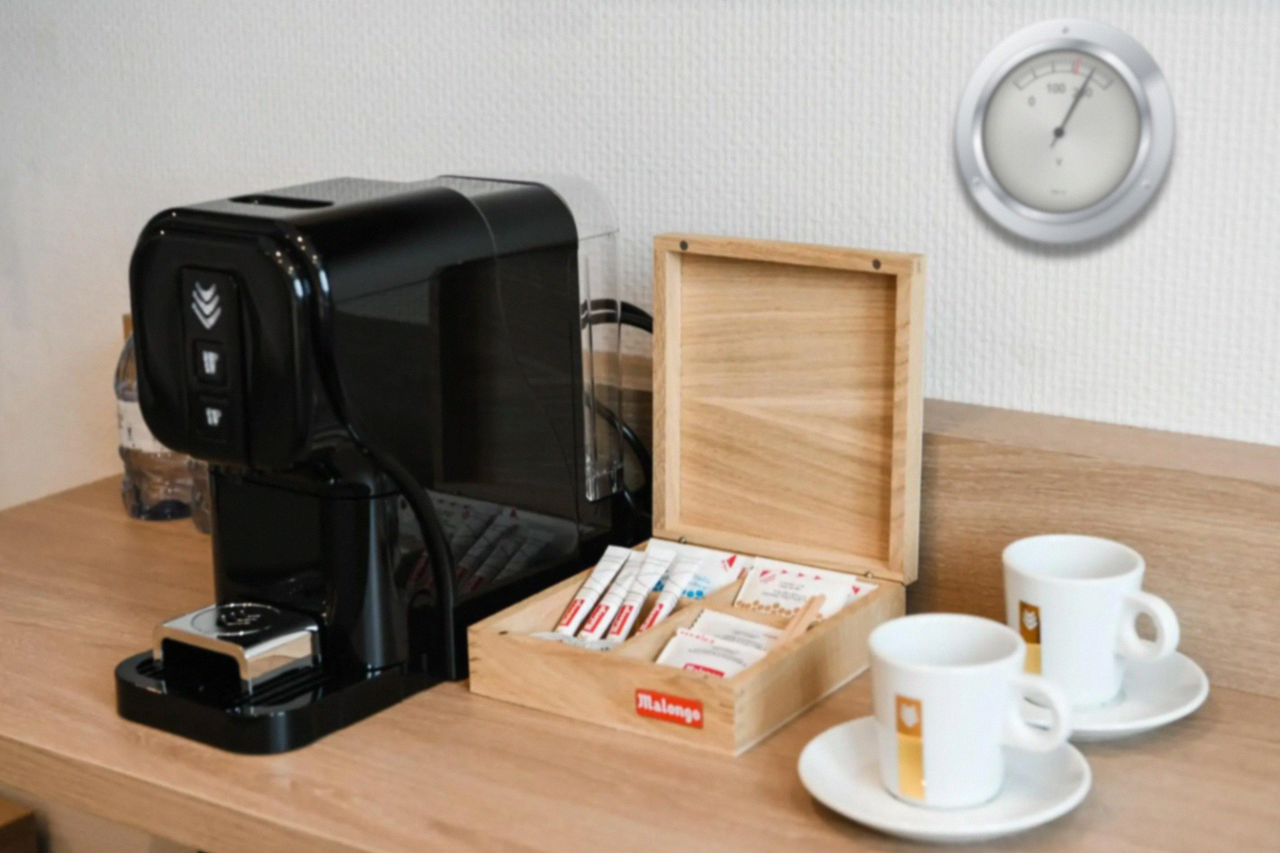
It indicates 200; V
